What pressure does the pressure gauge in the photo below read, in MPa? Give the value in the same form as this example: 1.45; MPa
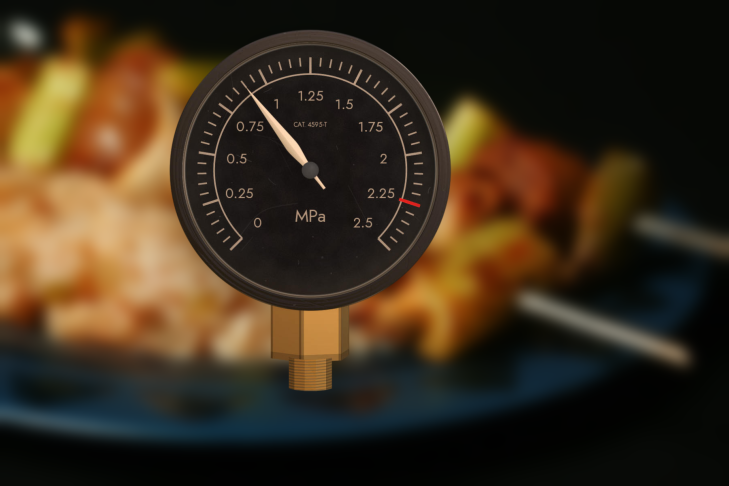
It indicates 0.9; MPa
